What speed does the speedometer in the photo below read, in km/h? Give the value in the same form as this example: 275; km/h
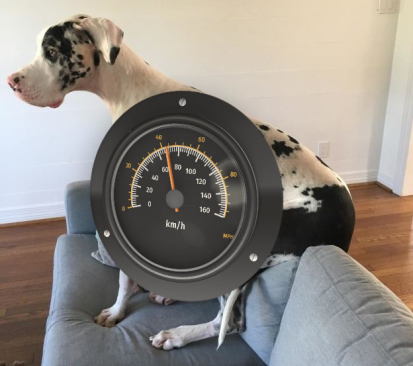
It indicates 70; km/h
